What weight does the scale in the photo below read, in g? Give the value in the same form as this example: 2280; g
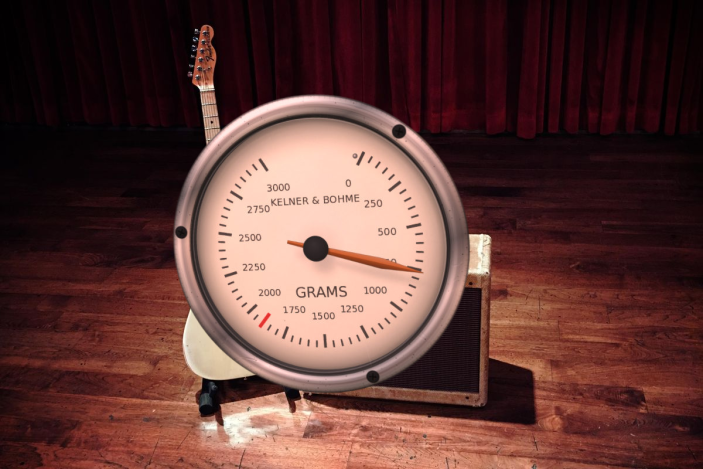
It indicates 750; g
